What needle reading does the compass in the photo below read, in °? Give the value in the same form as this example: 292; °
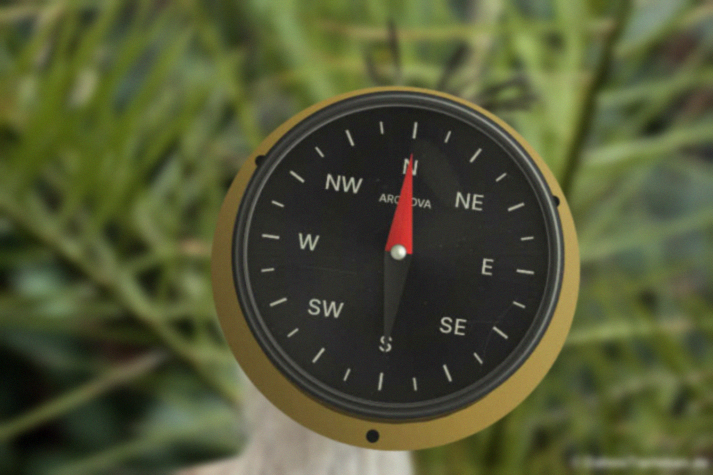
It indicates 0; °
